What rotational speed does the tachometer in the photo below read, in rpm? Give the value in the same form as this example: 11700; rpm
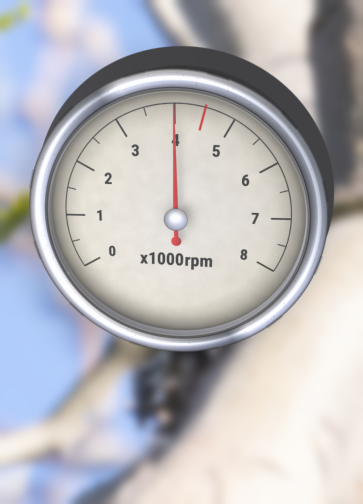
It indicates 4000; rpm
